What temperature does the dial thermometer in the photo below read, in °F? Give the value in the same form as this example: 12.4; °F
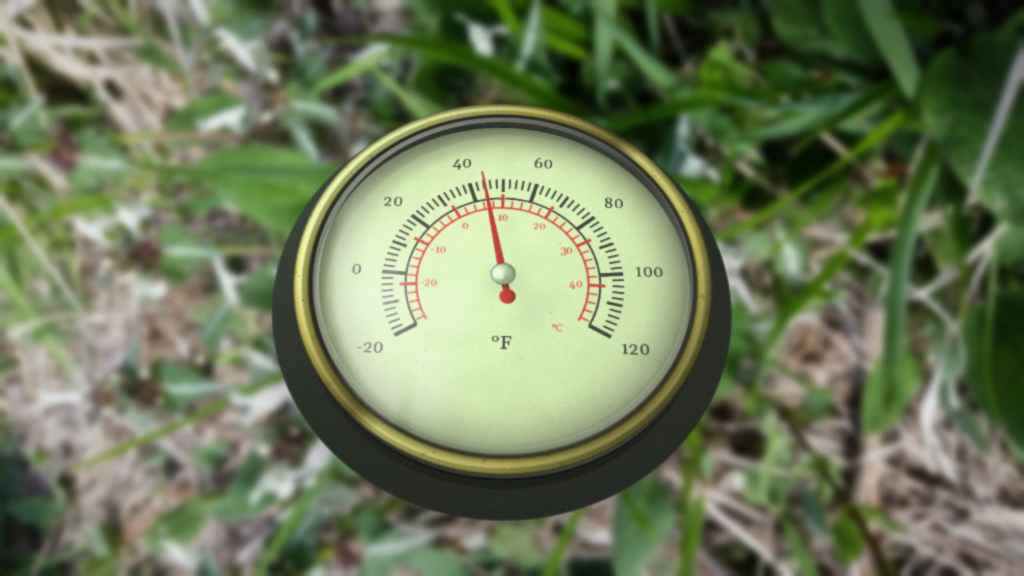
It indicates 44; °F
